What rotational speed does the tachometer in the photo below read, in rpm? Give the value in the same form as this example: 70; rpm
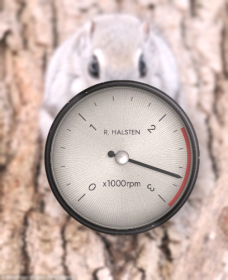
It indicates 2700; rpm
